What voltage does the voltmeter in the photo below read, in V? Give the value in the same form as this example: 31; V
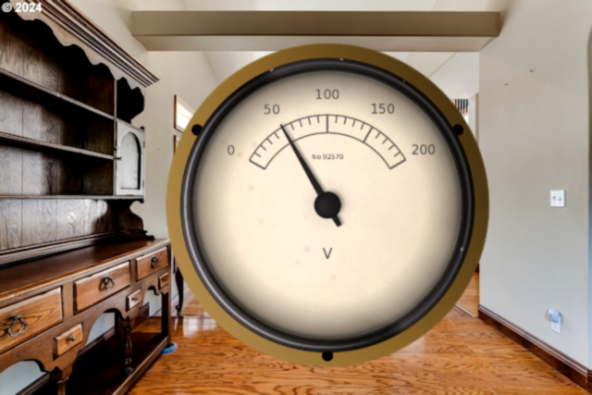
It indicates 50; V
